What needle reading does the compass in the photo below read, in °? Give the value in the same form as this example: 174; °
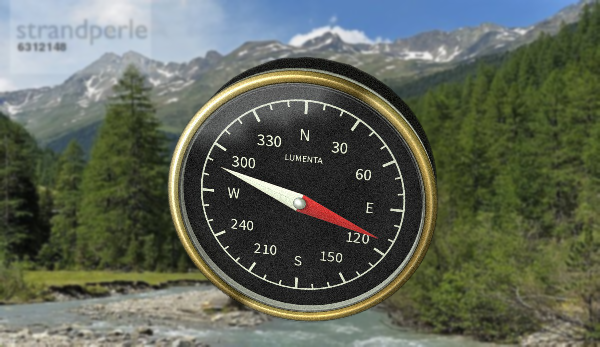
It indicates 110; °
